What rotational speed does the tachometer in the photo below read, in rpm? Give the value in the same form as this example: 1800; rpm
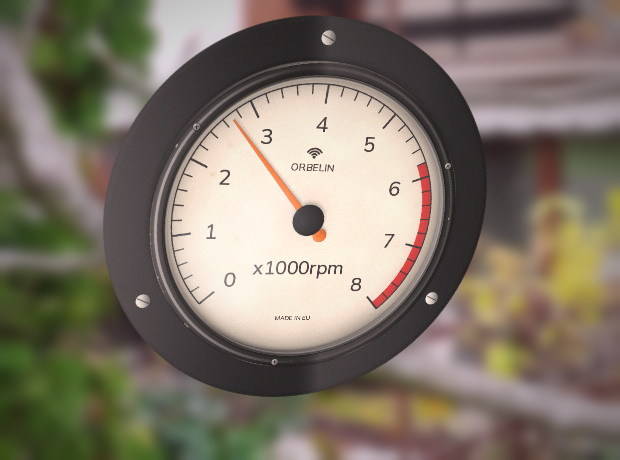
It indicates 2700; rpm
